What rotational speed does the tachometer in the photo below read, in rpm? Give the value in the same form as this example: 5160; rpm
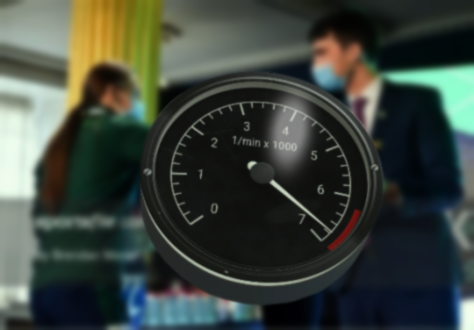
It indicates 6800; rpm
